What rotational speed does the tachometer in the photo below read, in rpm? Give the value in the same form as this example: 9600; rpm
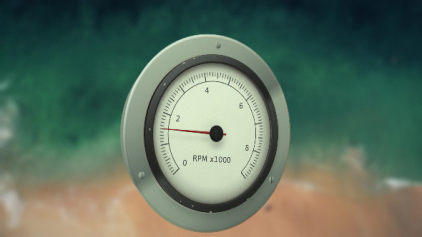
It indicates 1500; rpm
